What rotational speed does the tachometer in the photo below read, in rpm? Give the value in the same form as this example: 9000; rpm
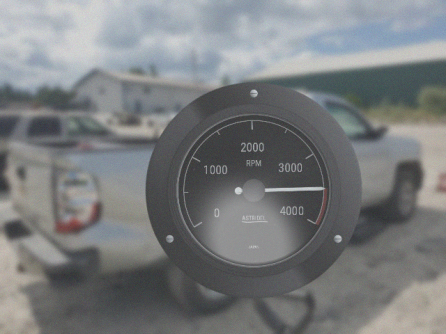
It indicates 3500; rpm
